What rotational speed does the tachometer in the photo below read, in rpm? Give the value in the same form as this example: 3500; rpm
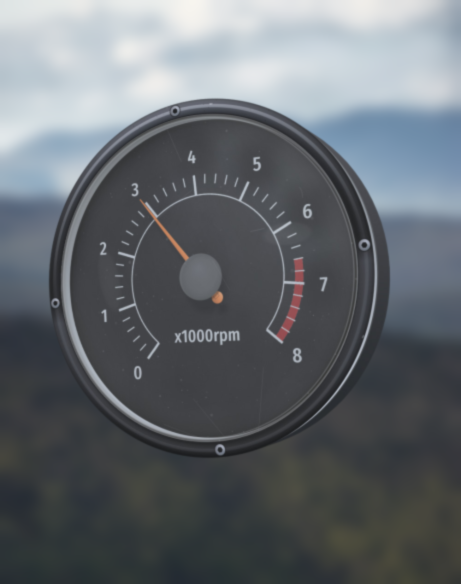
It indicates 3000; rpm
